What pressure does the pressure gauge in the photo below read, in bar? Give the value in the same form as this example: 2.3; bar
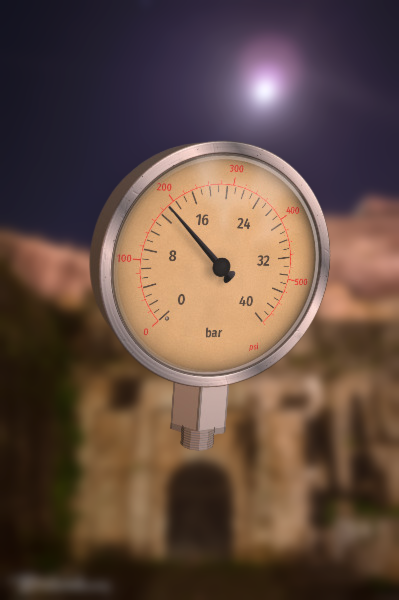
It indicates 13; bar
